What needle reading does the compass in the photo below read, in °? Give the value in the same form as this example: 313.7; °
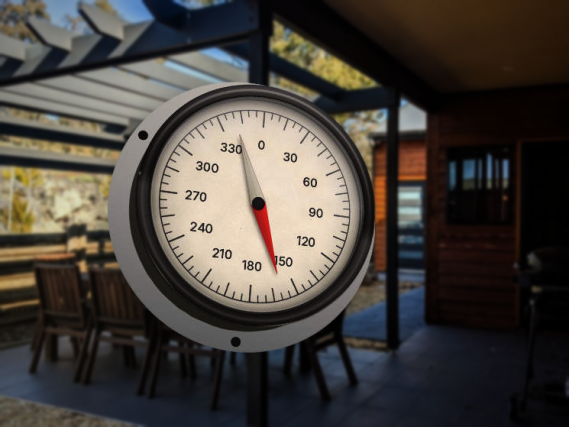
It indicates 160; °
